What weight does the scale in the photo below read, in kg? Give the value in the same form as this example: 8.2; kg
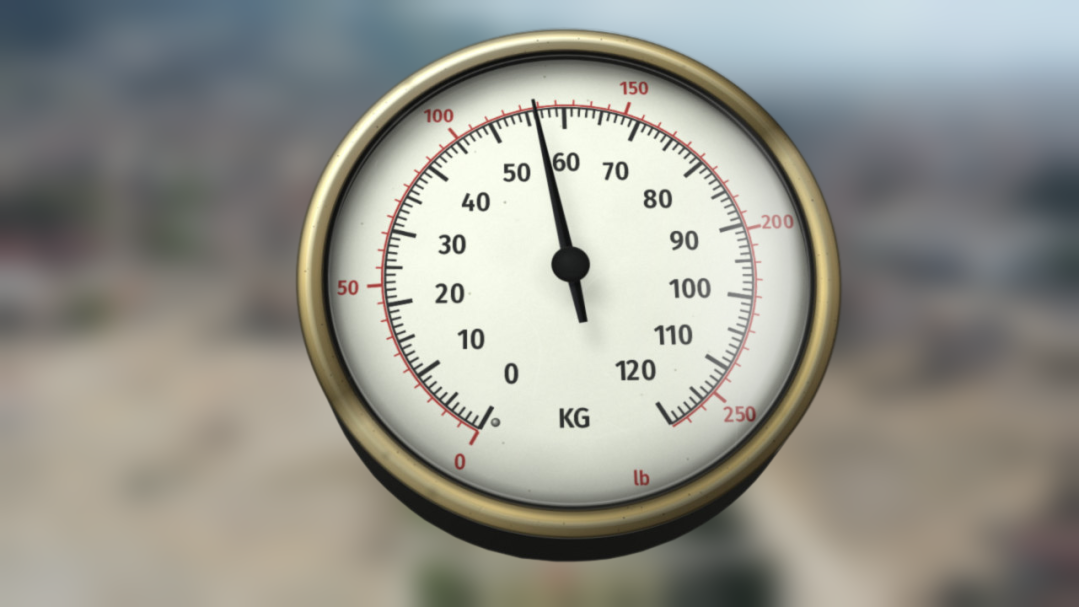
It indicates 56; kg
